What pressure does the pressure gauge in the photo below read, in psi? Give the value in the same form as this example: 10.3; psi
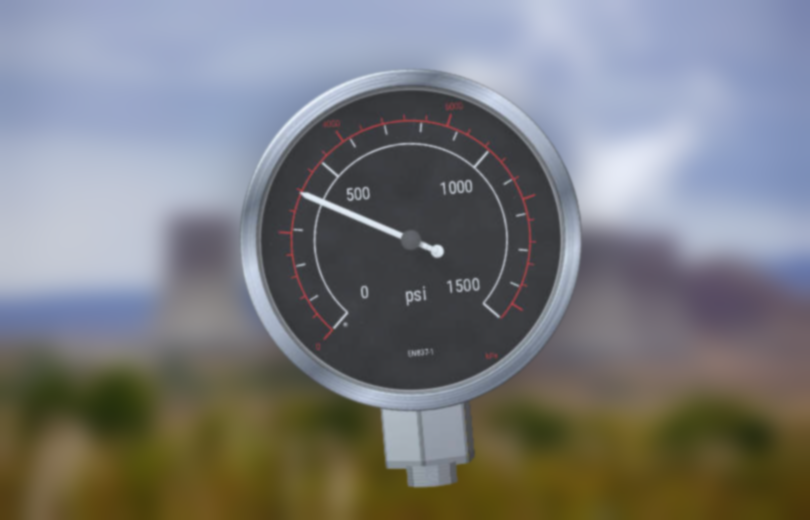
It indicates 400; psi
